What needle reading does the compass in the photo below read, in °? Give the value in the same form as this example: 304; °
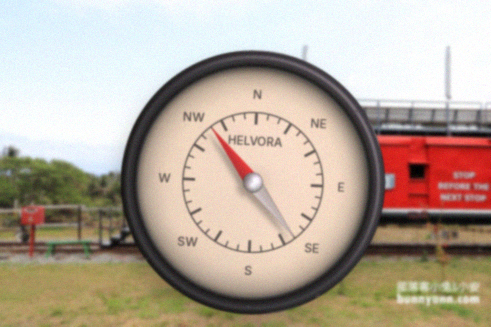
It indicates 320; °
